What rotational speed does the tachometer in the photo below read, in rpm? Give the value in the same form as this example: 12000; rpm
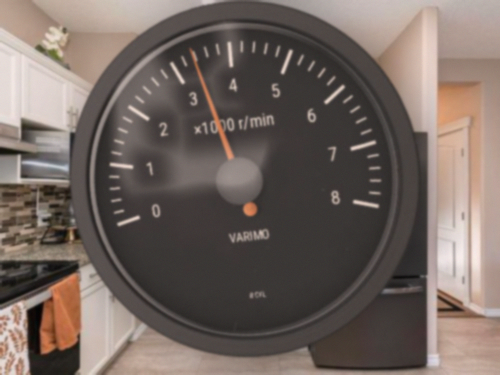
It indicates 3400; rpm
